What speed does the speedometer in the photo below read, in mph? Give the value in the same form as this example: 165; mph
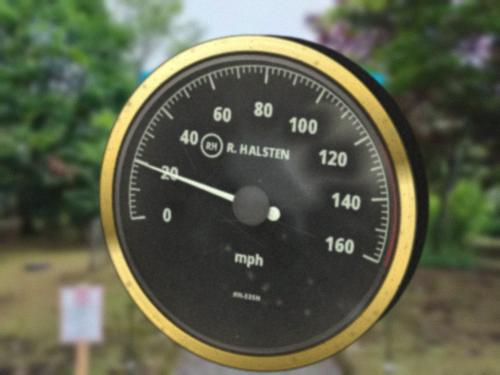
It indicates 20; mph
